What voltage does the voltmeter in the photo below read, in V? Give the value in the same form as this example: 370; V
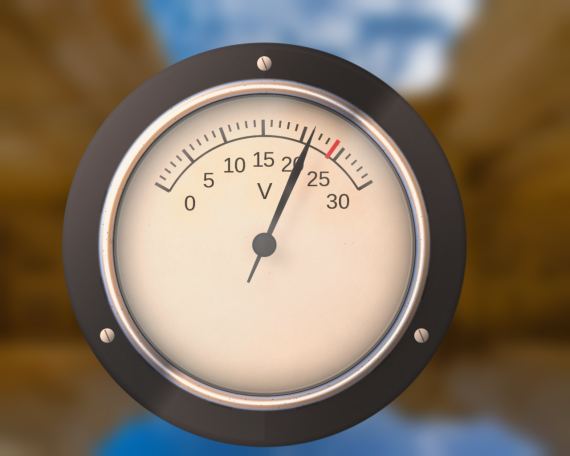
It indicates 21; V
